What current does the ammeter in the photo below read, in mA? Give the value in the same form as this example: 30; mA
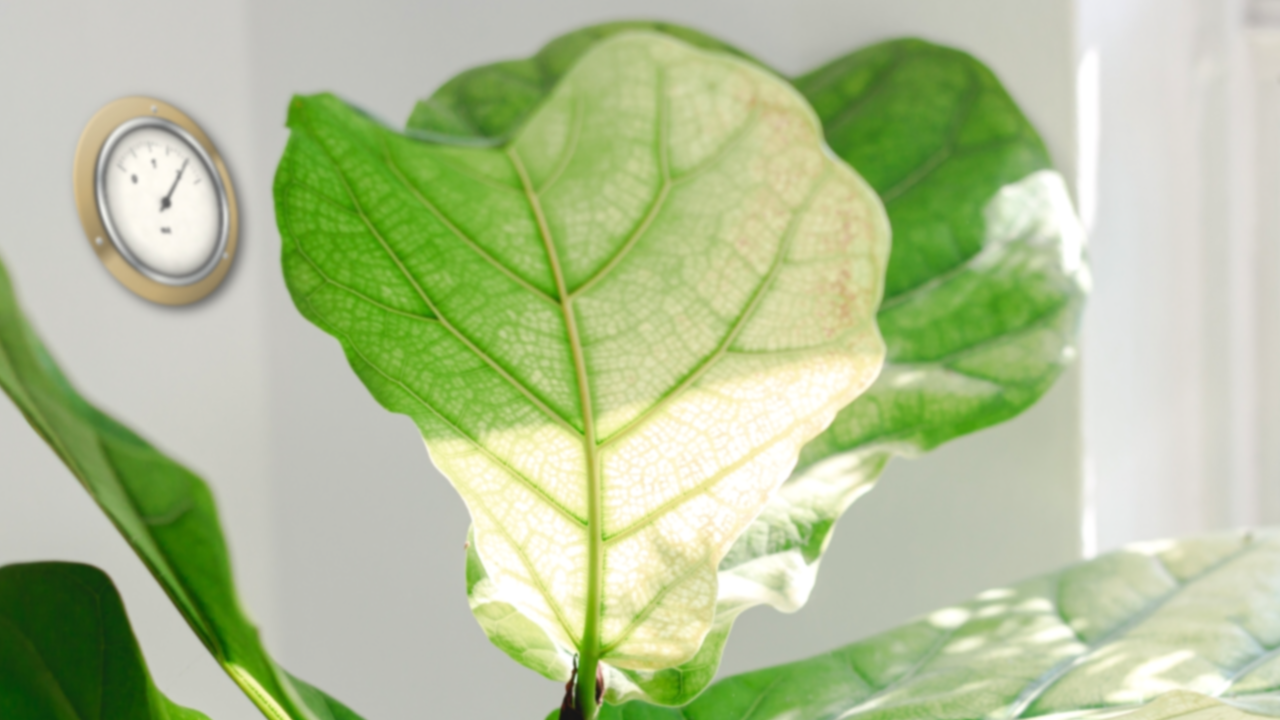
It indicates 2; mA
